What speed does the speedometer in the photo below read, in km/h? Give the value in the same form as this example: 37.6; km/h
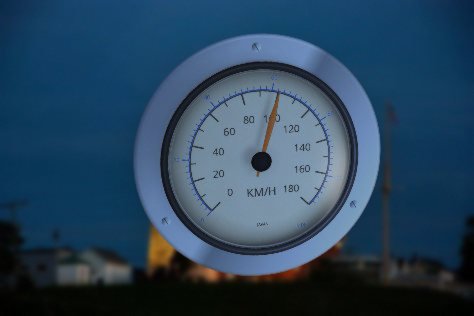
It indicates 100; km/h
